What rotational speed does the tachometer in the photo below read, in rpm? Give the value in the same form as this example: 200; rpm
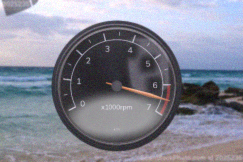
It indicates 6500; rpm
